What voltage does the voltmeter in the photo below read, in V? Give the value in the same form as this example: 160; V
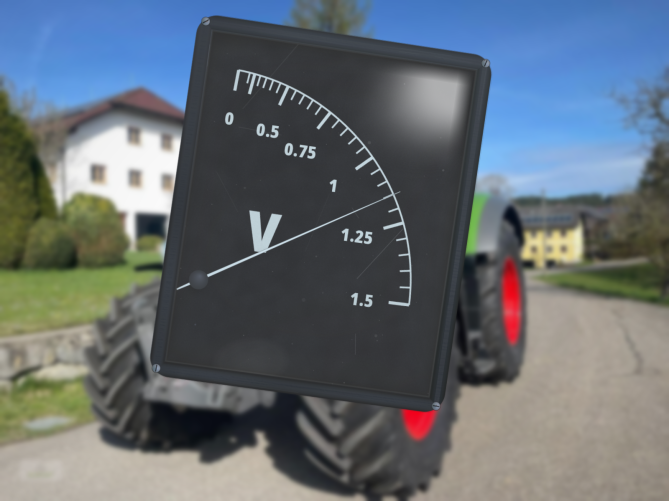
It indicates 1.15; V
